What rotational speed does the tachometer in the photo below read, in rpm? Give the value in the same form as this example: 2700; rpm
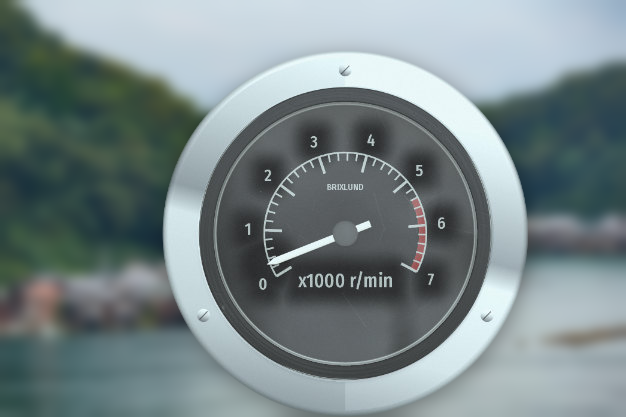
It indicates 300; rpm
